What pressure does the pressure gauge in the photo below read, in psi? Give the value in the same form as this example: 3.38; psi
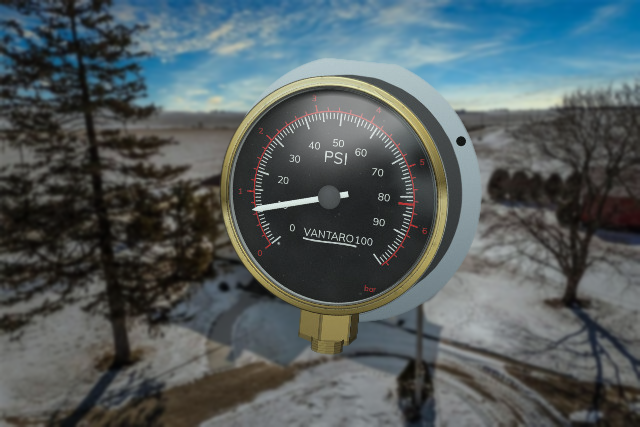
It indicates 10; psi
